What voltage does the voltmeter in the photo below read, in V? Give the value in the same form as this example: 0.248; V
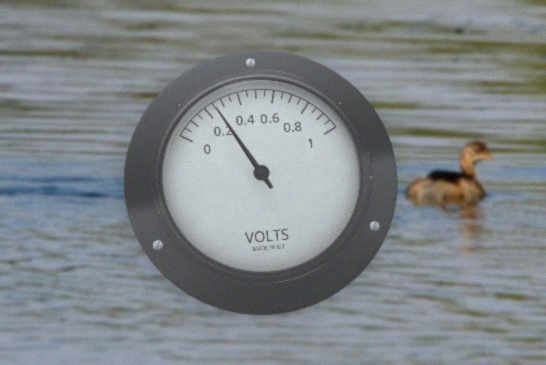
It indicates 0.25; V
